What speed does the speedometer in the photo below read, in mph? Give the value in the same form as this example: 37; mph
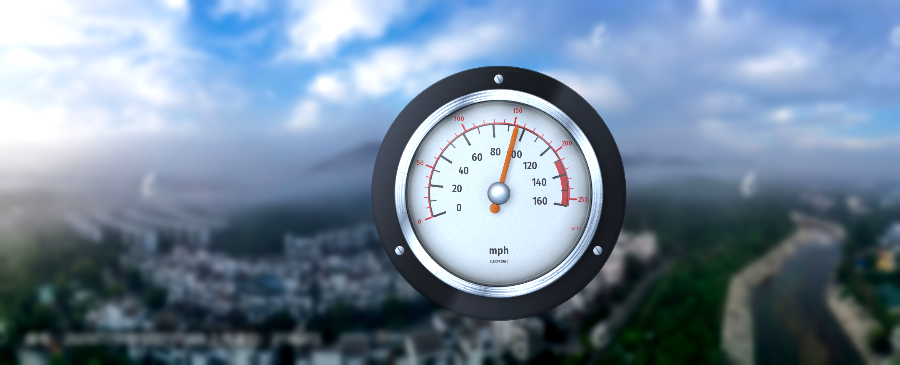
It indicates 95; mph
